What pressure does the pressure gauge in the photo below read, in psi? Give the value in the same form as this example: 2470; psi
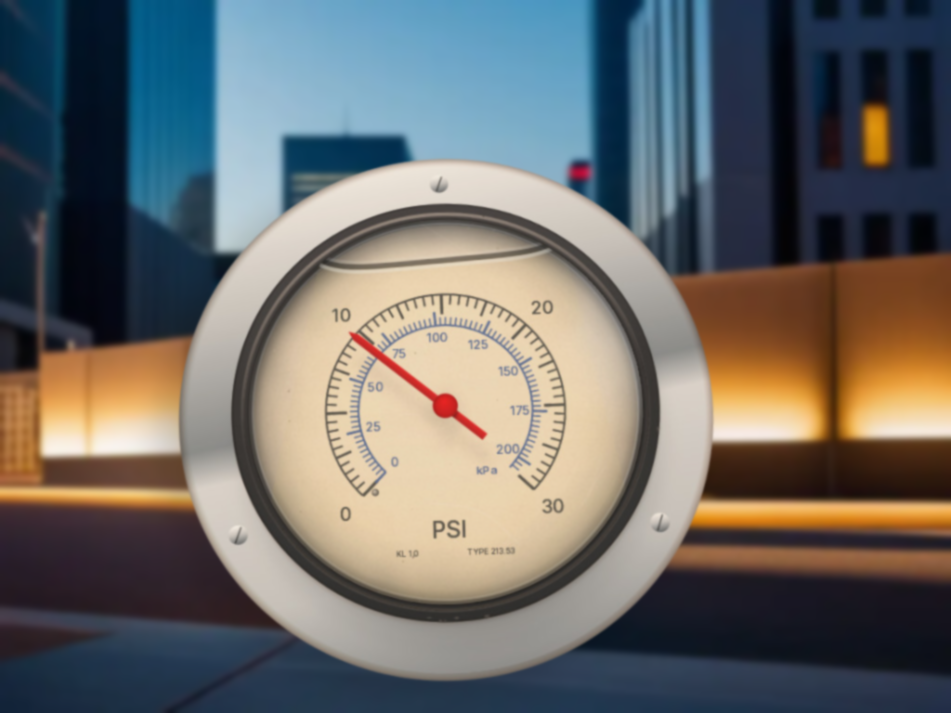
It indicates 9.5; psi
